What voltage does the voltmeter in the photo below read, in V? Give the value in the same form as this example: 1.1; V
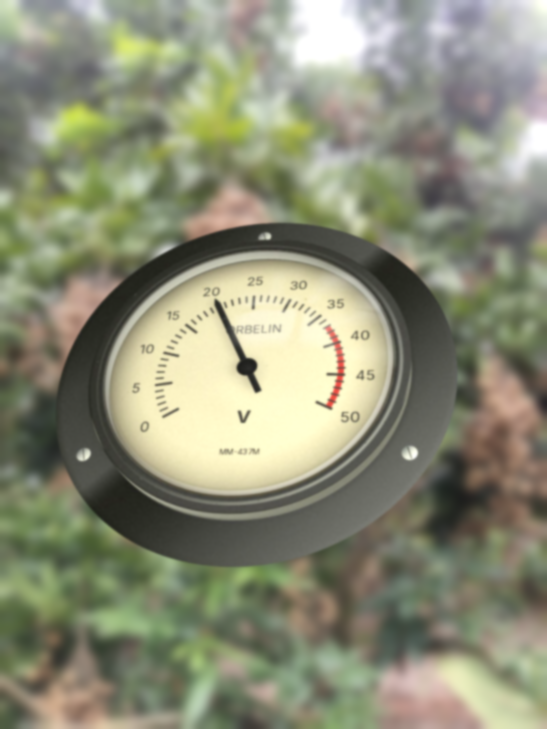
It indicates 20; V
